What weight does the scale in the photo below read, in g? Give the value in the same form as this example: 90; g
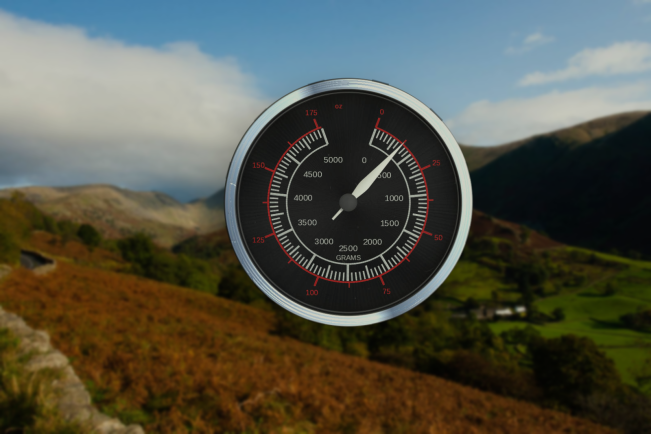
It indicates 350; g
